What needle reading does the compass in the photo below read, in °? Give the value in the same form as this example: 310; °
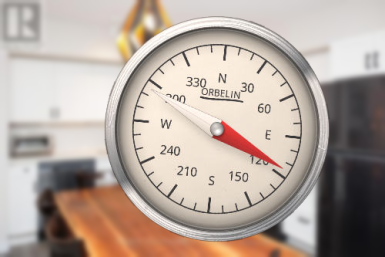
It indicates 115; °
